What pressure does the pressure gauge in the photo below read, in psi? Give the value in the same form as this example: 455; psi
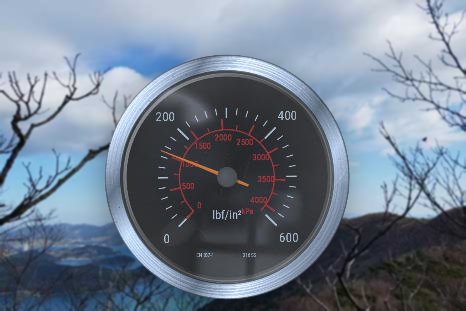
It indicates 150; psi
